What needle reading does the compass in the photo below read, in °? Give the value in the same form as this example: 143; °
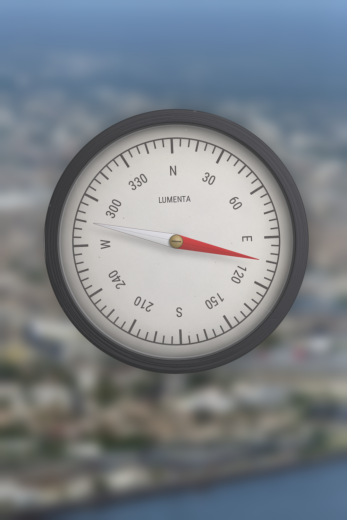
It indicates 105; °
